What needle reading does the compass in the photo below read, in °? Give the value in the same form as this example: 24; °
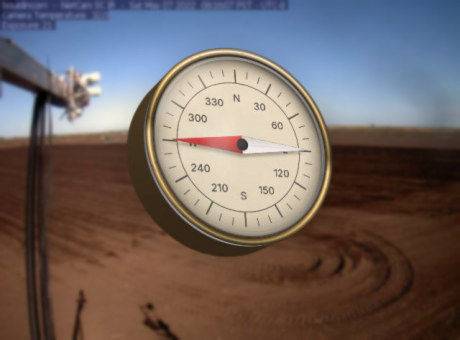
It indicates 270; °
